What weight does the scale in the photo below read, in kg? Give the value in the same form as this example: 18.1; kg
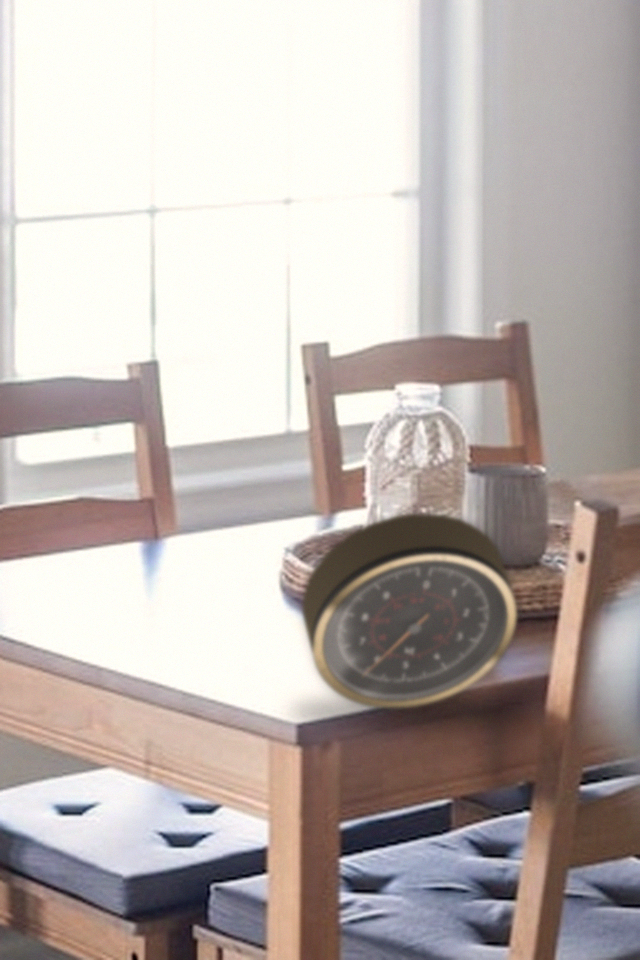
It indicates 6; kg
